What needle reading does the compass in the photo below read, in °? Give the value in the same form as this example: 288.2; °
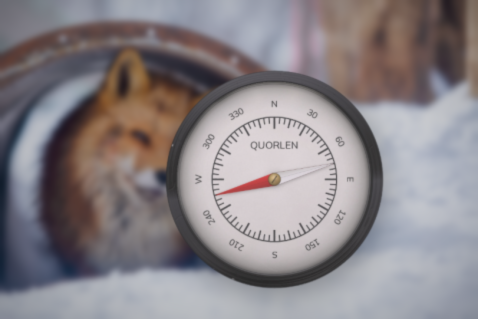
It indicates 255; °
